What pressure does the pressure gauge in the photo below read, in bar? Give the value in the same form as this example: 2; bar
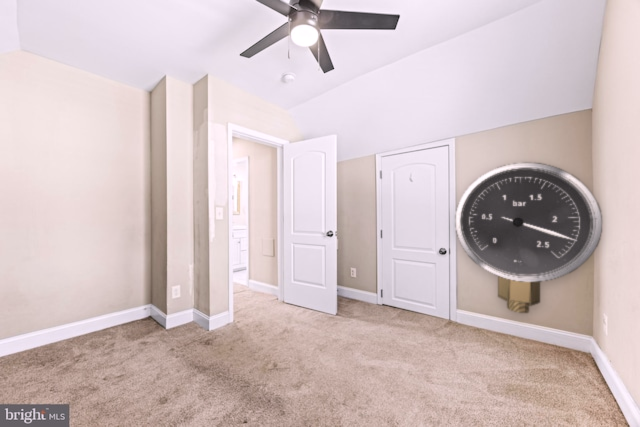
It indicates 2.25; bar
